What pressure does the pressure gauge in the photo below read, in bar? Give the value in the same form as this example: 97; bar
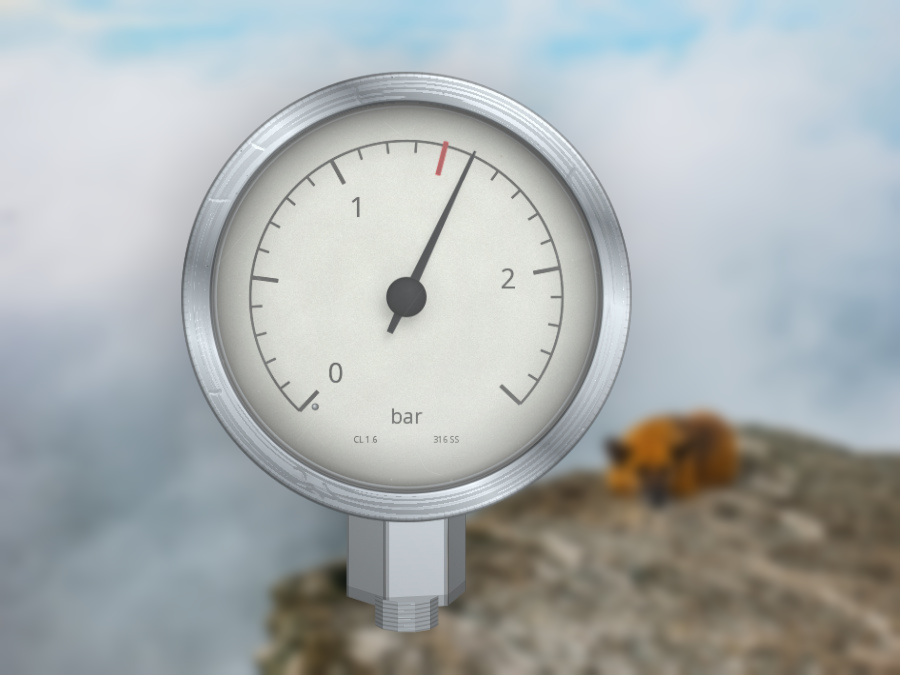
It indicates 1.5; bar
